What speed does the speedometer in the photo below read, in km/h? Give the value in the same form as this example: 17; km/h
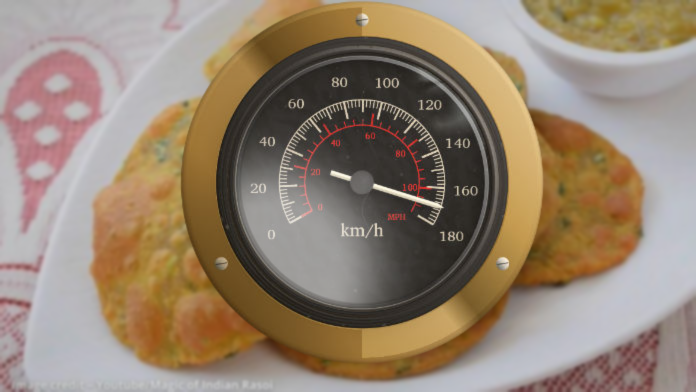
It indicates 170; km/h
